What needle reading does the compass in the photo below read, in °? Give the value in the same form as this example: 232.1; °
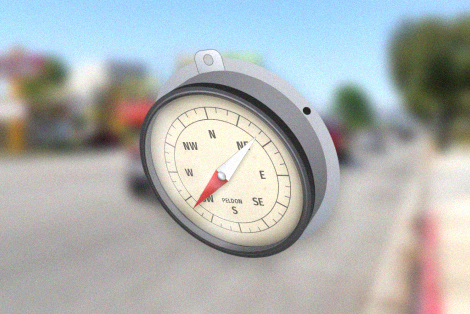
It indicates 230; °
